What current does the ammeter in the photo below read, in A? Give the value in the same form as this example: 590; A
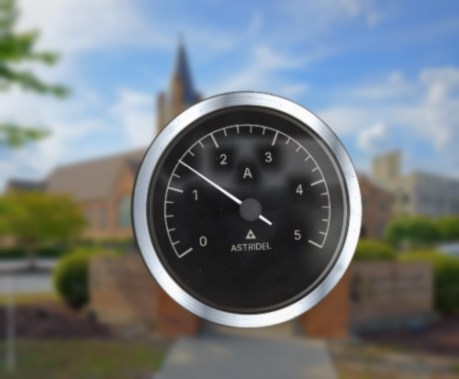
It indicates 1.4; A
